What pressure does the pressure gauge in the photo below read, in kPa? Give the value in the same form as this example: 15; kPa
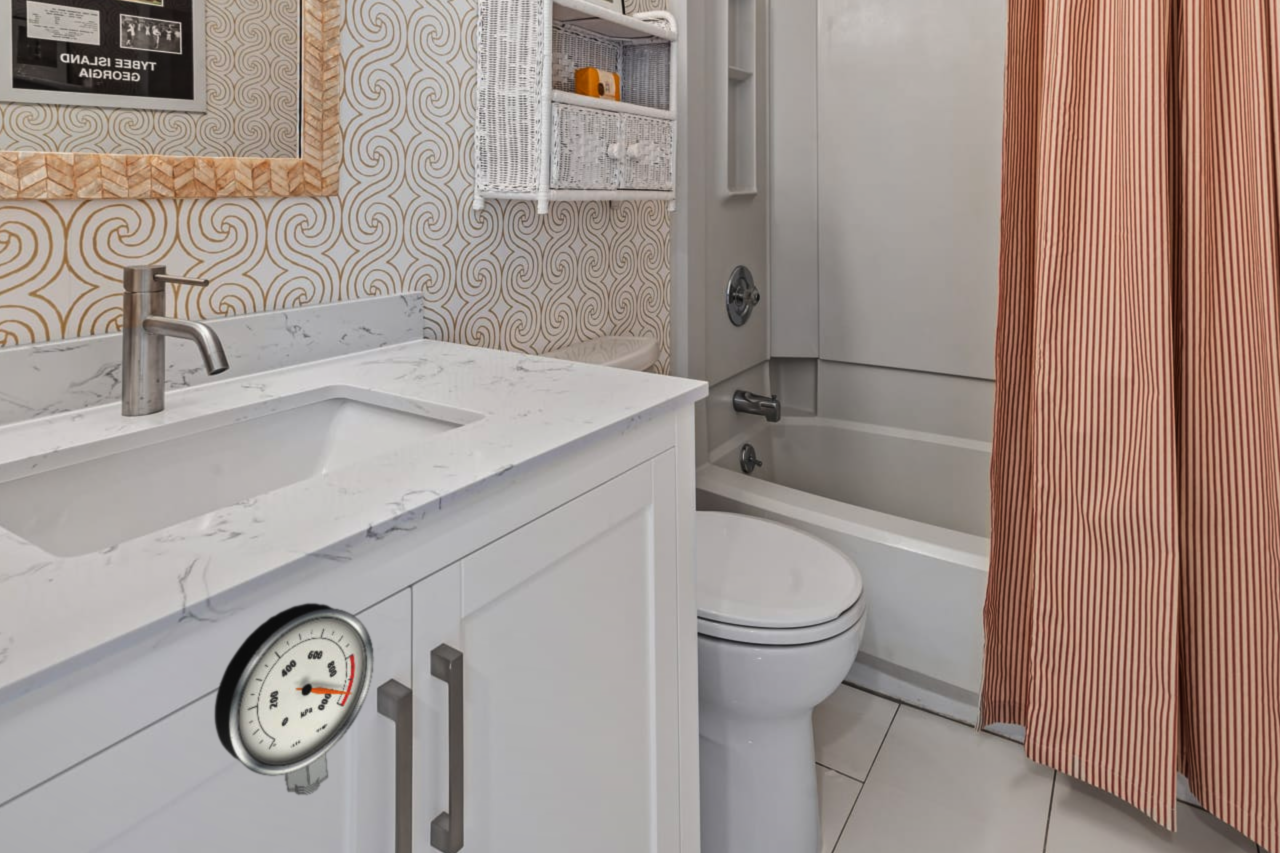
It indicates 950; kPa
